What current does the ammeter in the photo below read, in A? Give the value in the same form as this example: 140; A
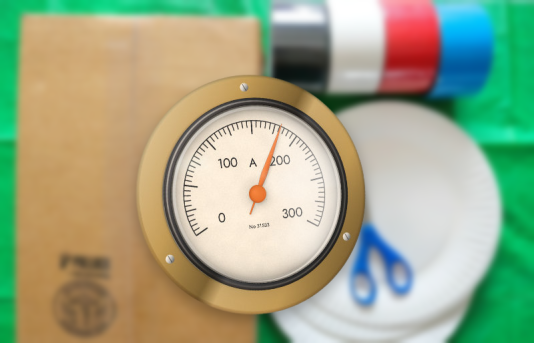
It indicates 180; A
